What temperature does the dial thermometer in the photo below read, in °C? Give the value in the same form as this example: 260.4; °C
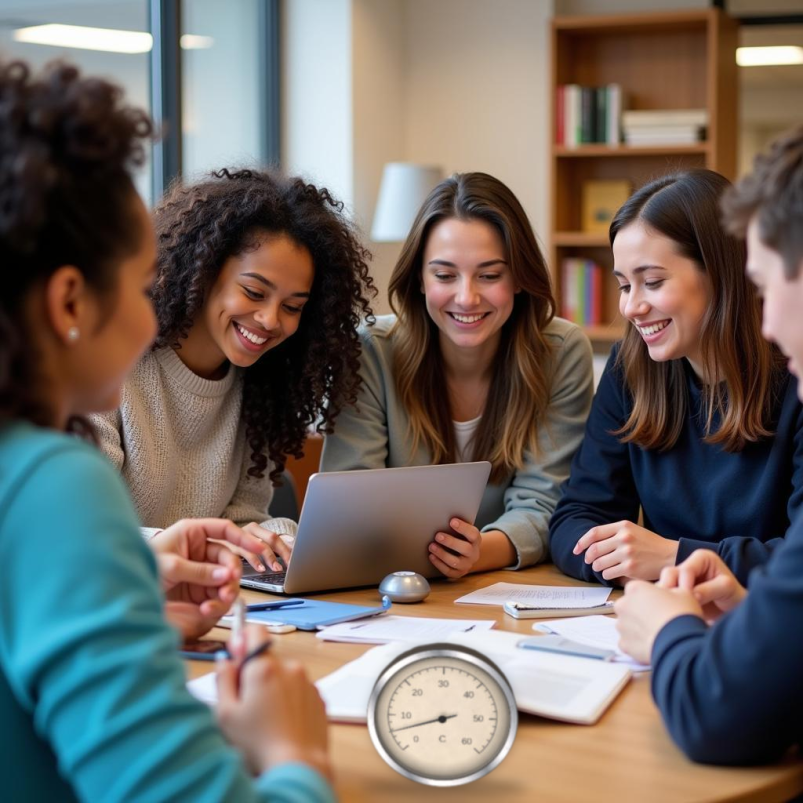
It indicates 6; °C
